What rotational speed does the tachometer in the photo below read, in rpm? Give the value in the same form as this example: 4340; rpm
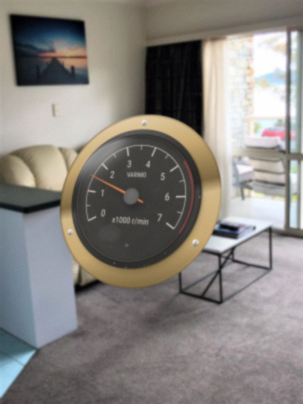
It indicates 1500; rpm
